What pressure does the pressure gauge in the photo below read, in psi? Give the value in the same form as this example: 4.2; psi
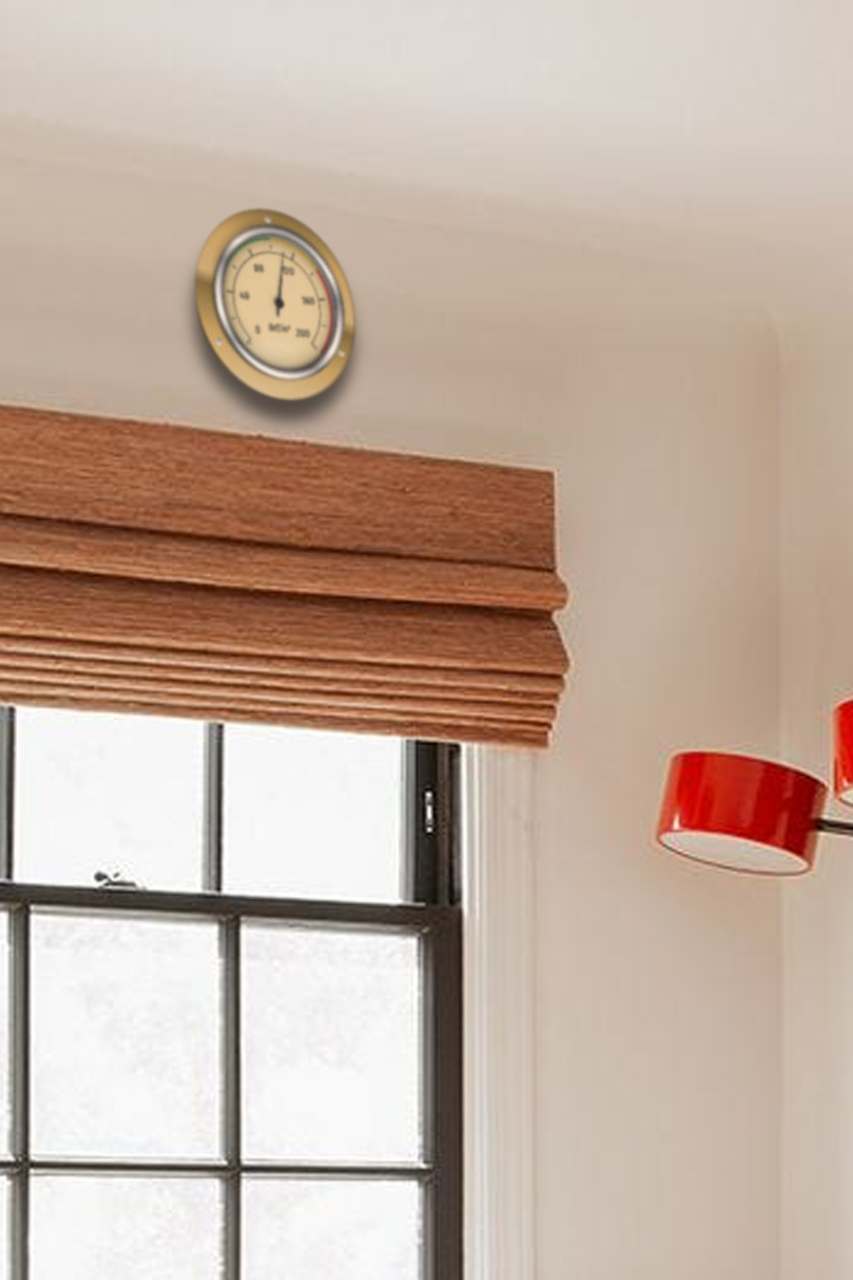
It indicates 110; psi
